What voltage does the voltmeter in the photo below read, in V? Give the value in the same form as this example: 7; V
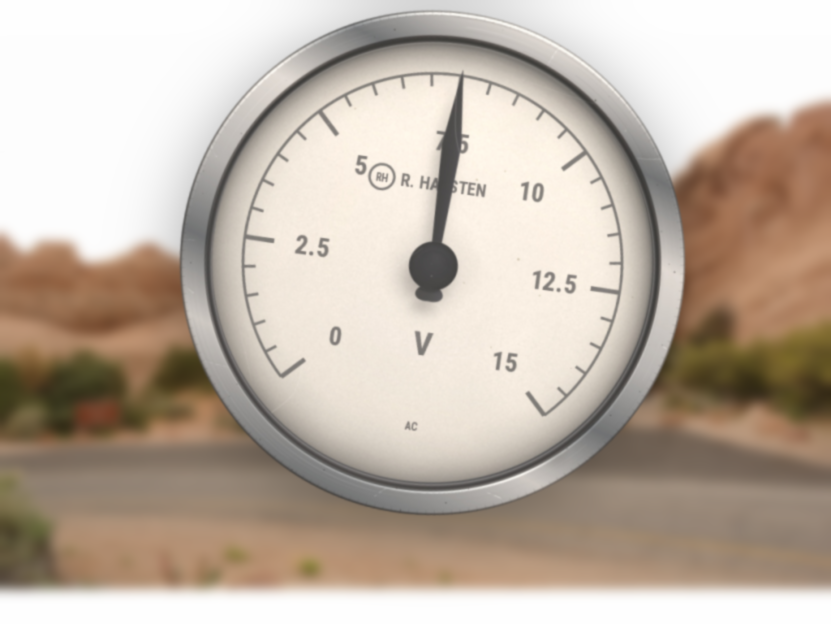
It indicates 7.5; V
